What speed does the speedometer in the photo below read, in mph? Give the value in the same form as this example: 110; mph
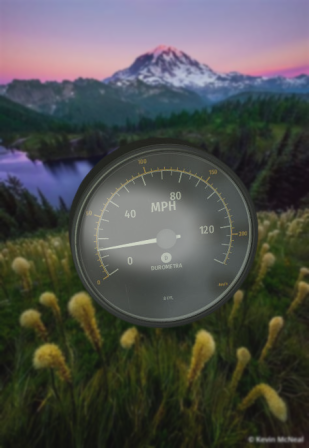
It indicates 15; mph
